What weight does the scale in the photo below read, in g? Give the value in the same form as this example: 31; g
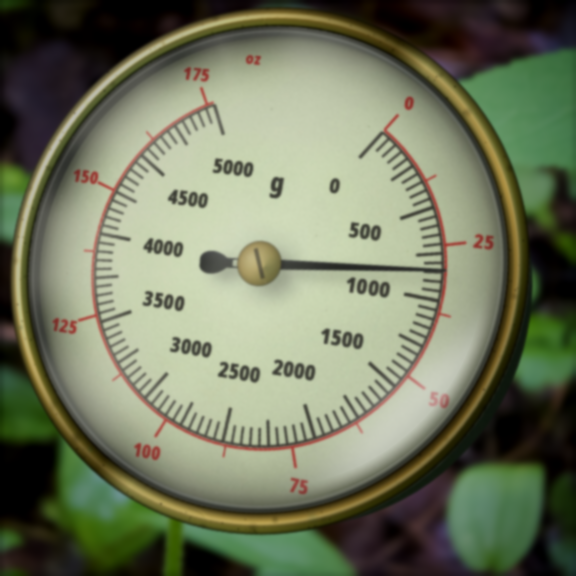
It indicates 850; g
